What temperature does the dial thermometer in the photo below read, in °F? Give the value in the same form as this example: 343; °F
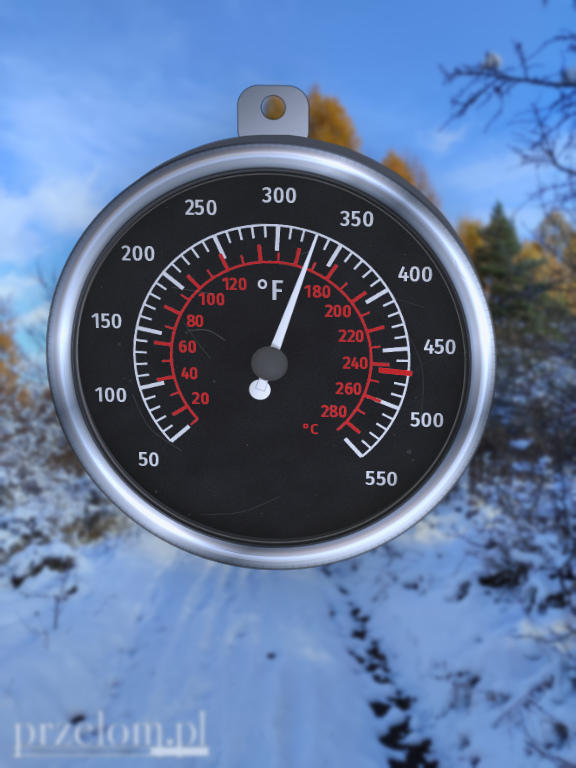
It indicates 330; °F
